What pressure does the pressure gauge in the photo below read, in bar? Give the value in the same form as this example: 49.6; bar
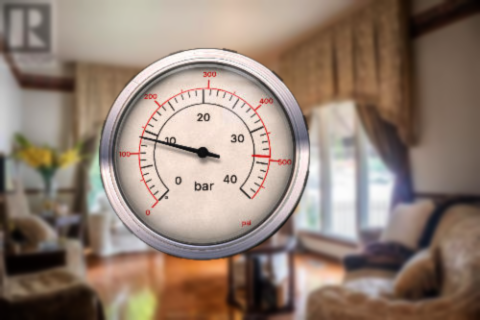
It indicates 9; bar
